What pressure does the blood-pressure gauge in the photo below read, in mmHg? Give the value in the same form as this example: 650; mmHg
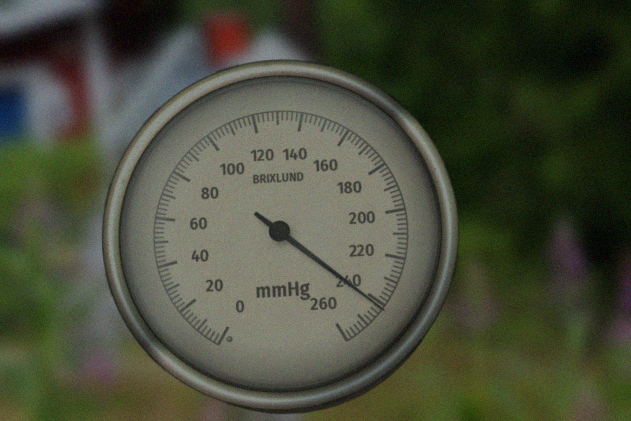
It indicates 242; mmHg
